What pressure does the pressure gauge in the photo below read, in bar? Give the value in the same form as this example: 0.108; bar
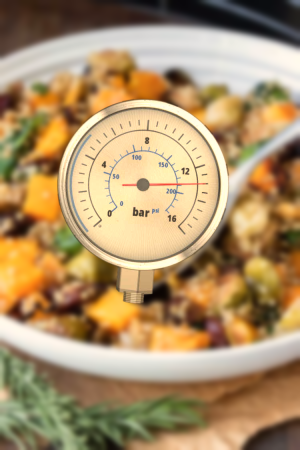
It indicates 13; bar
